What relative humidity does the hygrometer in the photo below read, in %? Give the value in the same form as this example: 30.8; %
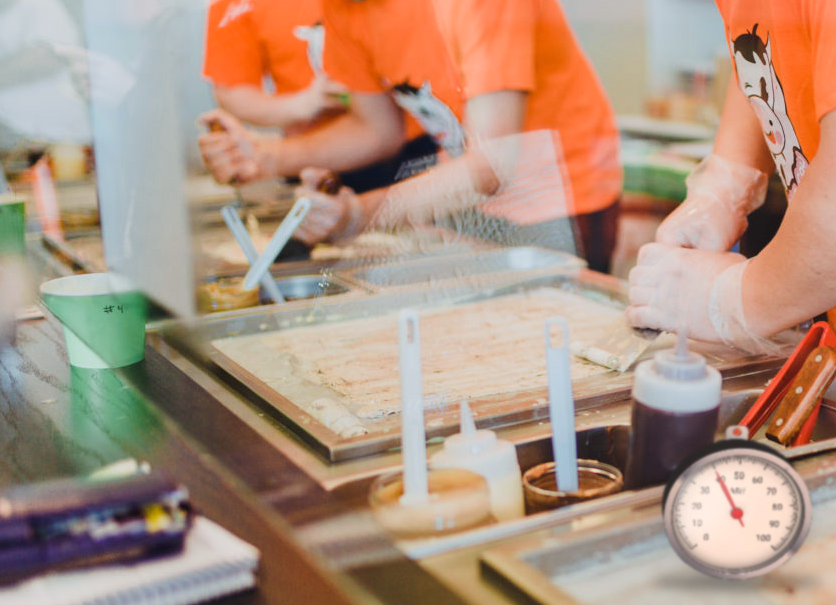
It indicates 40; %
